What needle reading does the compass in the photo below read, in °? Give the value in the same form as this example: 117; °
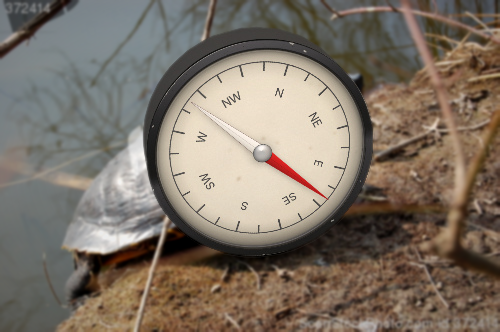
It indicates 112.5; °
